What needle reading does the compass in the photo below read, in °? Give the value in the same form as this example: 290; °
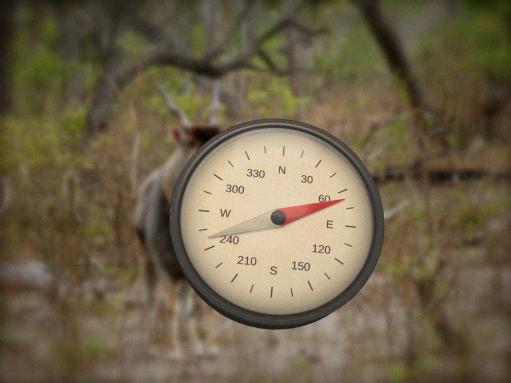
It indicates 67.5; °
